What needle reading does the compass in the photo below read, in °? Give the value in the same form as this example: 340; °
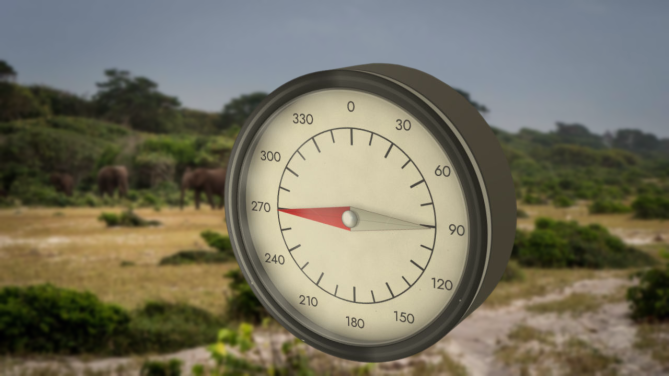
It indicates 270; °
